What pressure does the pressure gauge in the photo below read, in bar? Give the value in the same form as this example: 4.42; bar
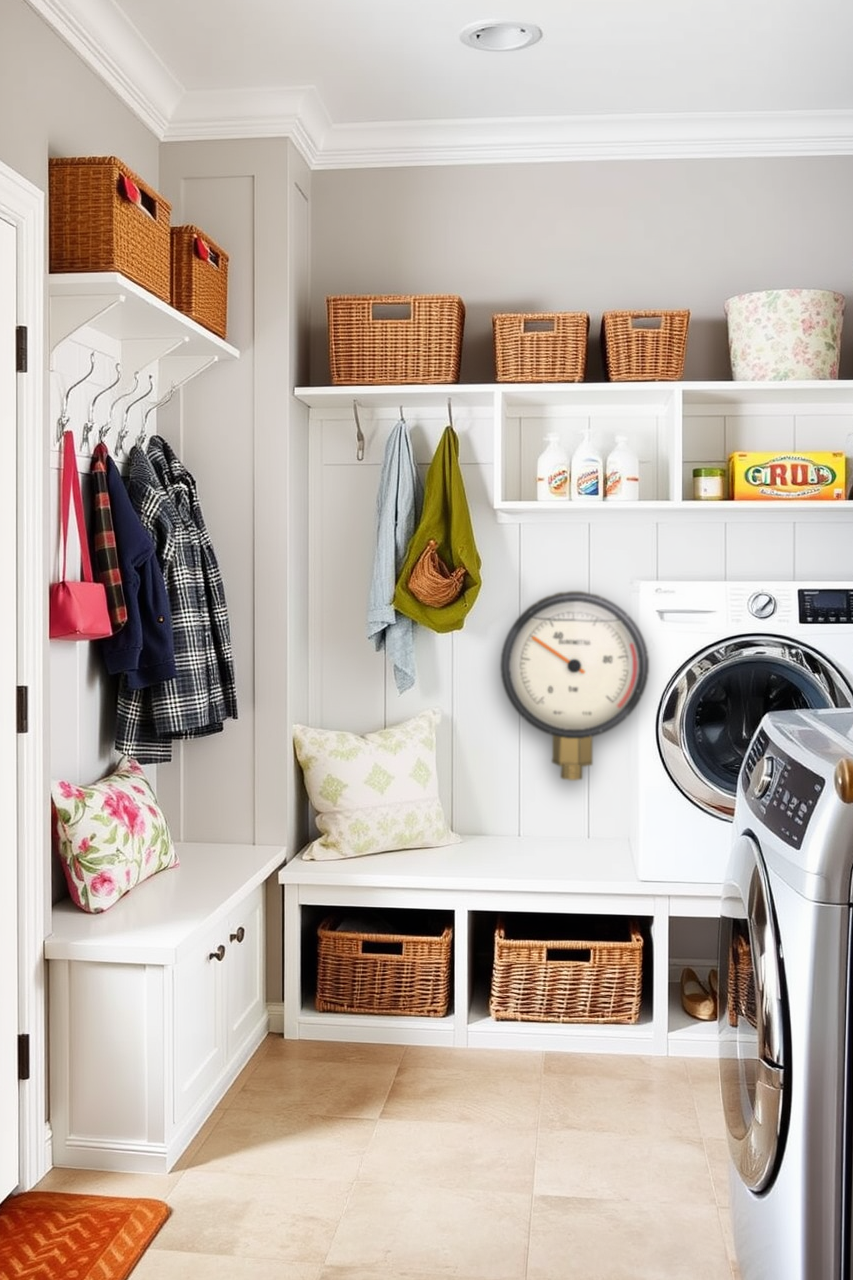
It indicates 30; bar
